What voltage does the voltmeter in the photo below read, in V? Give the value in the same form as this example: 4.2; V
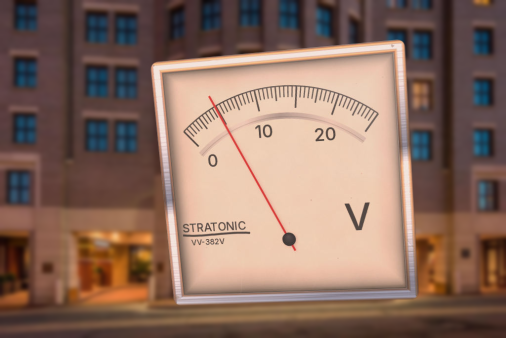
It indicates 5; V
